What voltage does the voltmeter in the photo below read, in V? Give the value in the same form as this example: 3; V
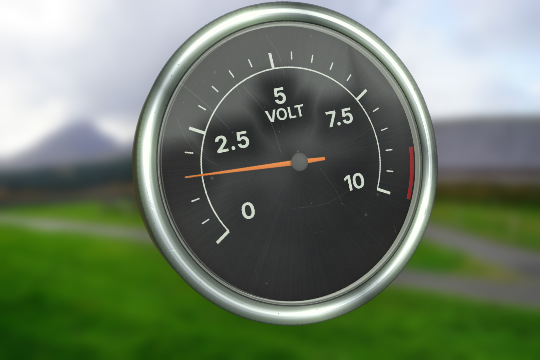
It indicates 1.5; V
